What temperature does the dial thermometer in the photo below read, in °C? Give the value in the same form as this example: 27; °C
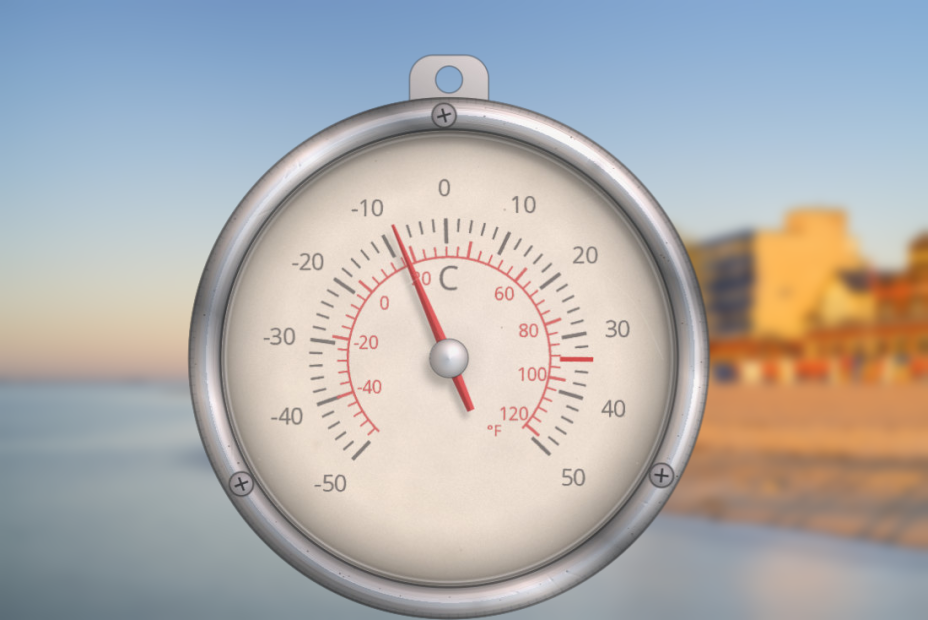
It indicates -8; °C
